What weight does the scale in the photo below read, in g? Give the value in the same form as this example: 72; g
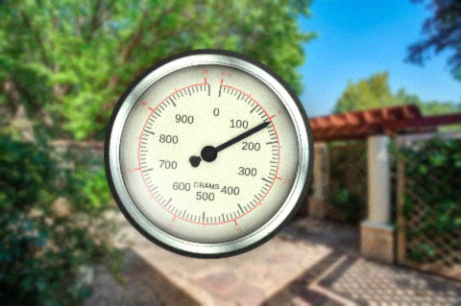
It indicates 150; g
